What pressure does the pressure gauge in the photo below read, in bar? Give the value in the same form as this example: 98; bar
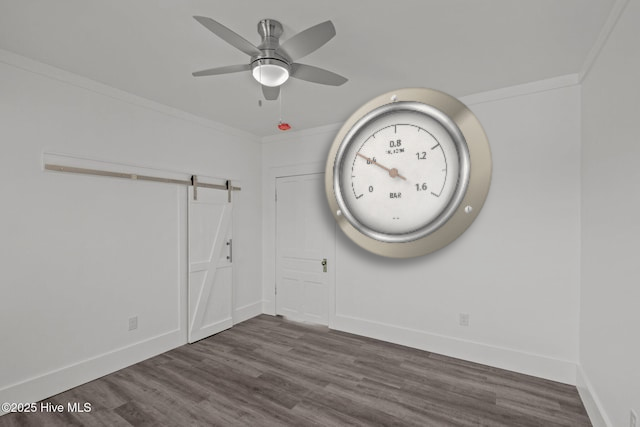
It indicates 0.4; bar
